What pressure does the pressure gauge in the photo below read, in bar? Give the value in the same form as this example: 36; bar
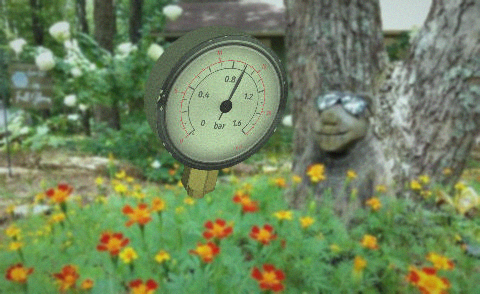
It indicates 0.9; bar
